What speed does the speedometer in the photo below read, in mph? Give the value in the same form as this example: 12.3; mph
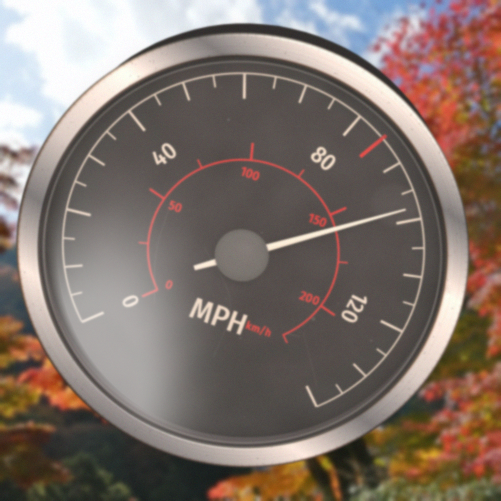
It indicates 97.5; mph
